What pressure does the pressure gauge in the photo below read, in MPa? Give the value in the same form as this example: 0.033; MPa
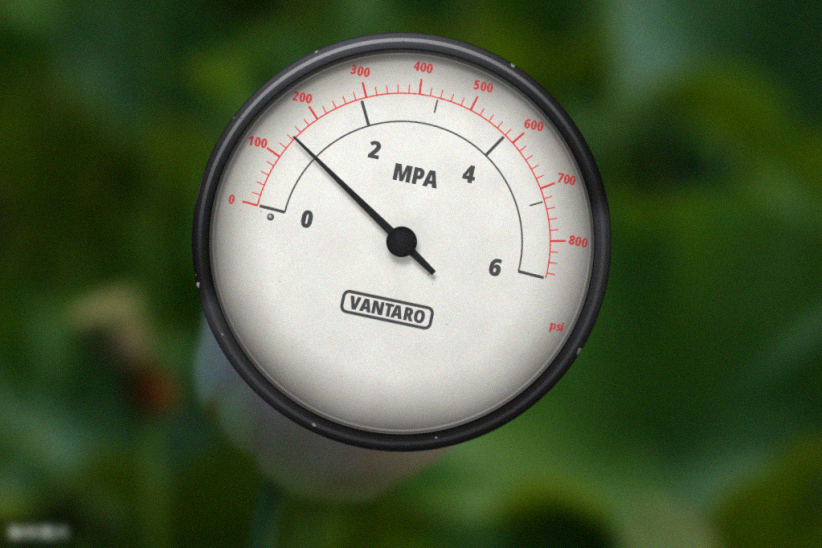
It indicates 1; MPa
